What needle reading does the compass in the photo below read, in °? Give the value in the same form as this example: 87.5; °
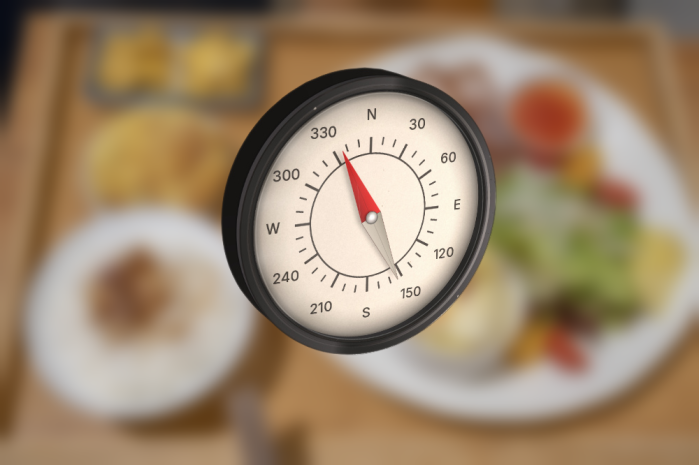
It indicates 335; °
